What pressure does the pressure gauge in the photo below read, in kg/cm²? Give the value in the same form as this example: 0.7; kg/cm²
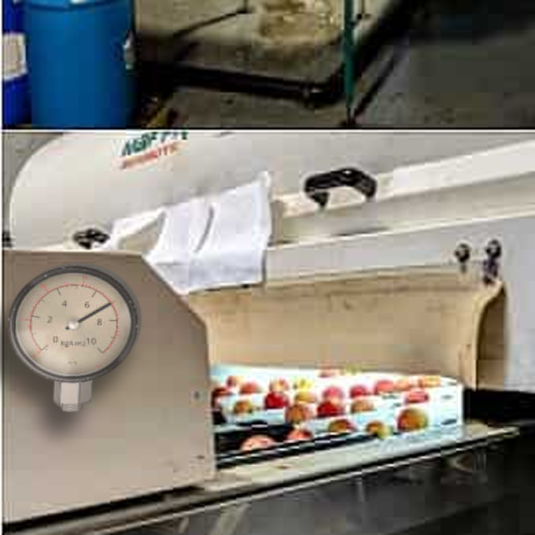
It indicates 7; kg/cm²
